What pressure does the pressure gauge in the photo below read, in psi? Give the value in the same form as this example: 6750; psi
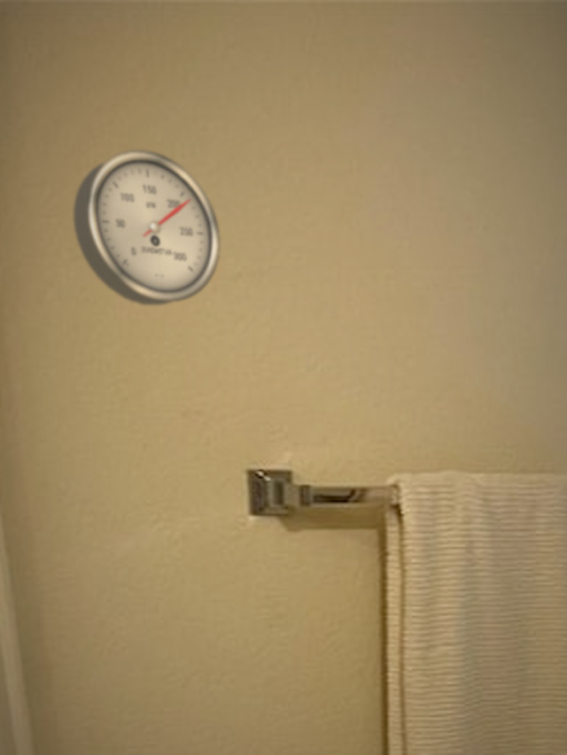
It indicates 210; psi
